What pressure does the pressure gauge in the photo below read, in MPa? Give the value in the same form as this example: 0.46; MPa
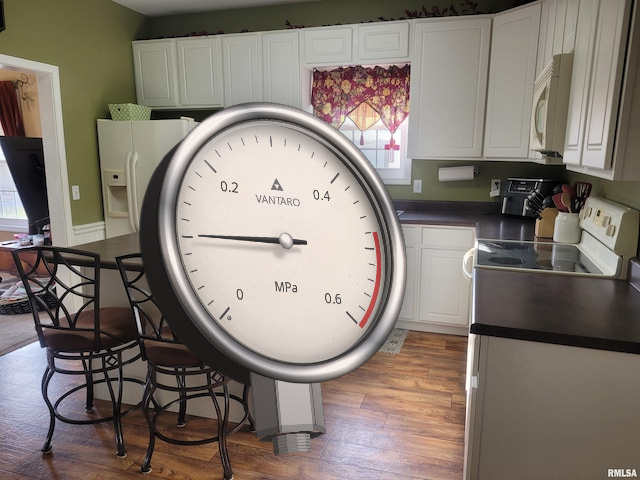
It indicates 0.1; MPa
